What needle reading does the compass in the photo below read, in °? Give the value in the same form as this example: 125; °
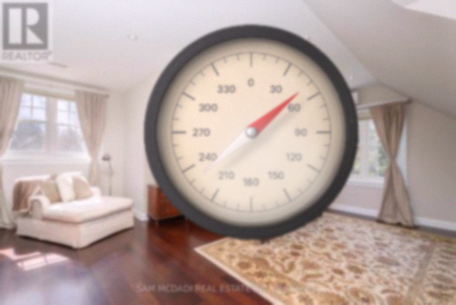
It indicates 50; °
